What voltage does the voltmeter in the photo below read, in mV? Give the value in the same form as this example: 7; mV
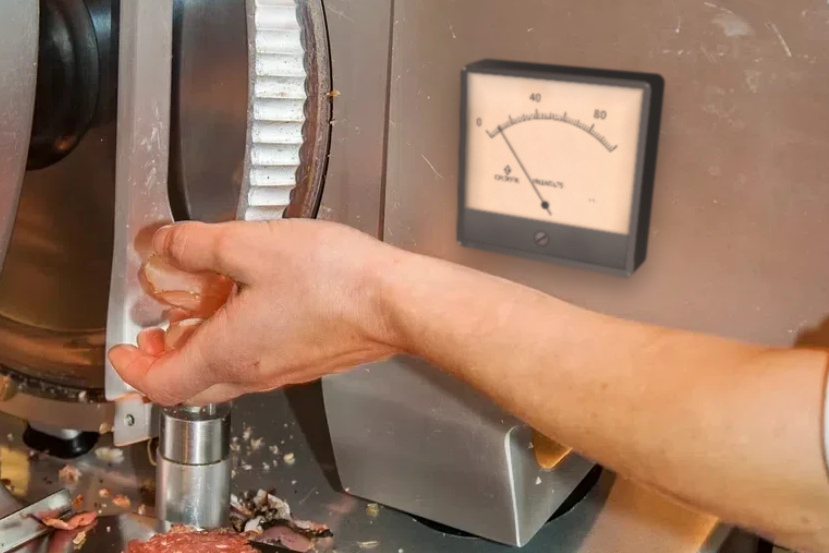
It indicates 10; mV
